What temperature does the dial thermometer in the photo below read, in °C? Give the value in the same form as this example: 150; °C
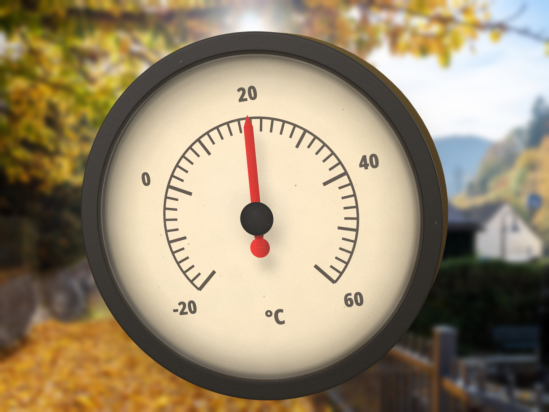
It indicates 20; °C
